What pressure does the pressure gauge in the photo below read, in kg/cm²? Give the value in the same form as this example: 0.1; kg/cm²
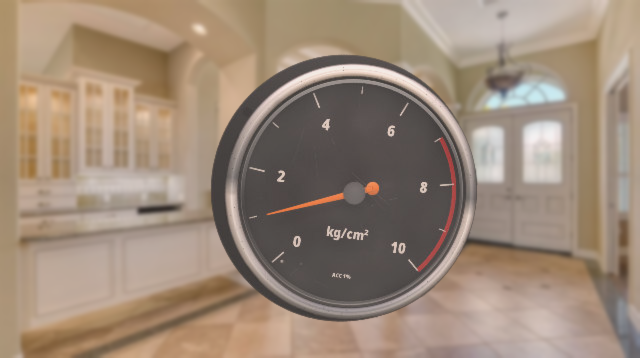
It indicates 1; kg/cm²
